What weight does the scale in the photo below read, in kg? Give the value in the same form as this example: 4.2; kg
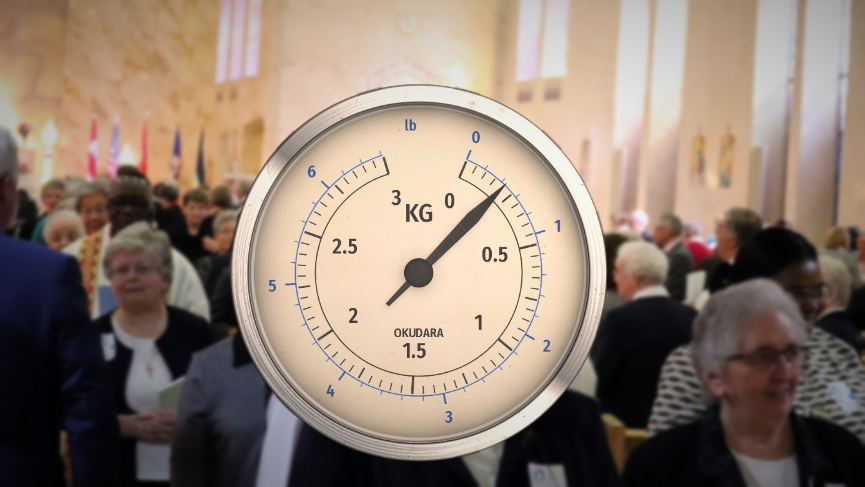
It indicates 0.2; kg
